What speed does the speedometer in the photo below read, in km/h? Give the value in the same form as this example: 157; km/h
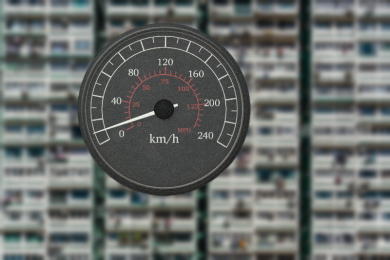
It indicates 10; km/h
